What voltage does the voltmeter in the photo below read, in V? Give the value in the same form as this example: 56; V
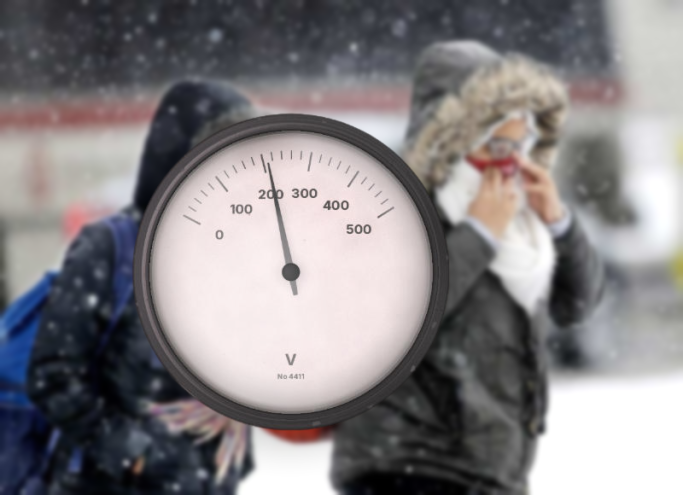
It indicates 210; V
